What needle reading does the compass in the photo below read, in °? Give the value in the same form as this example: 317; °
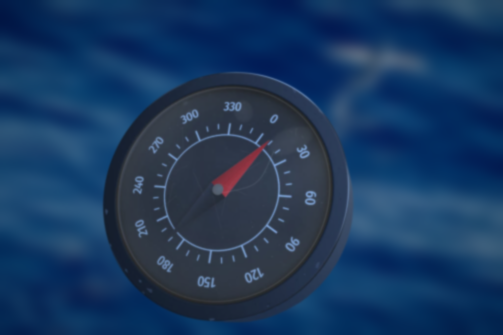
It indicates 10; °
